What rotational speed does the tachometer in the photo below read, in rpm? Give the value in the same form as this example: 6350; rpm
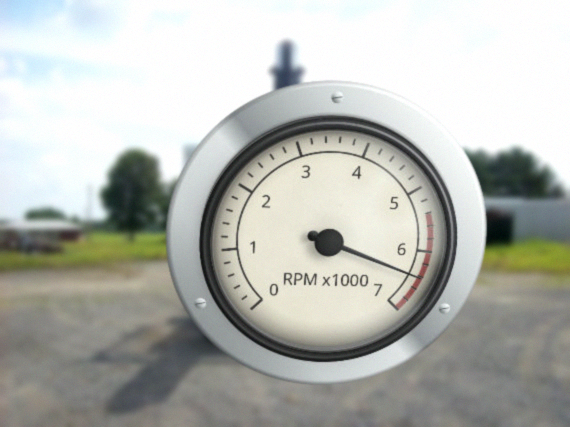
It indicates 6400; rpm
